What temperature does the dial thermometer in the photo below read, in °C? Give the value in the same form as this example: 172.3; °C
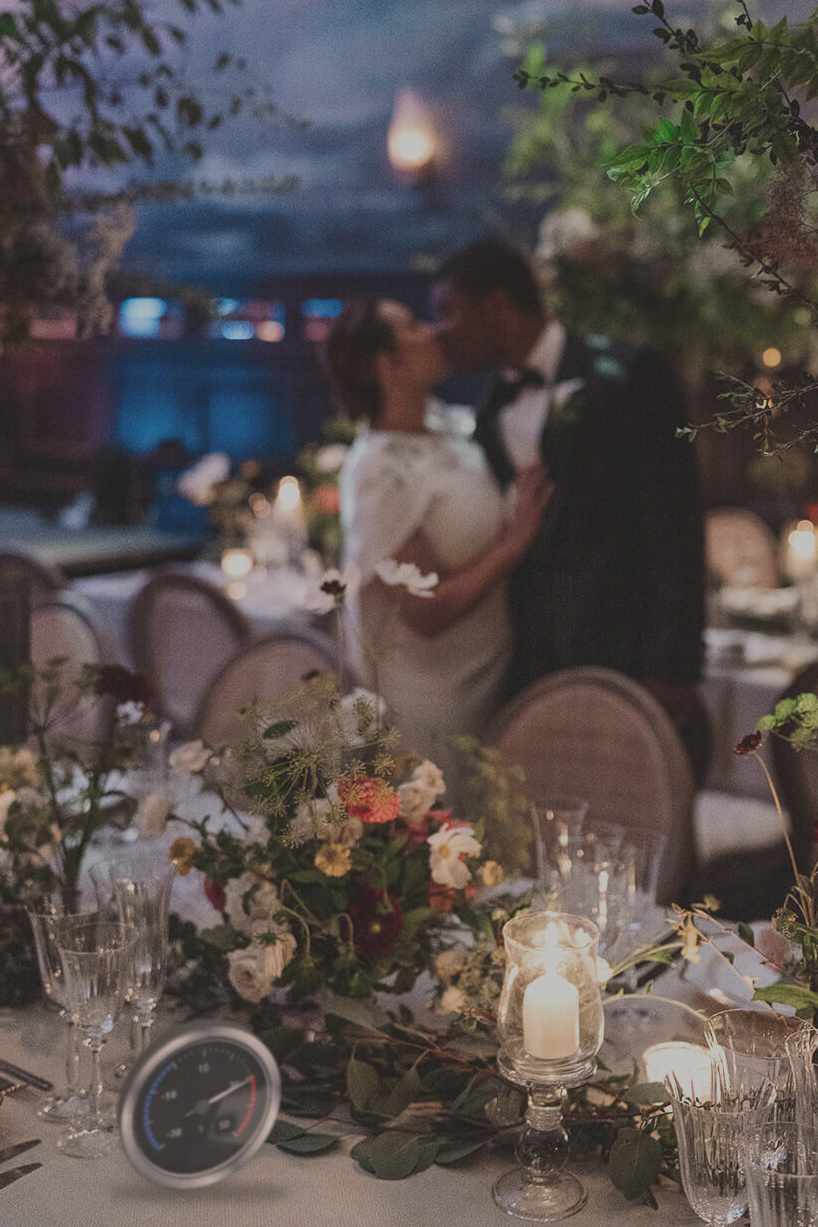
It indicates 30; °C
